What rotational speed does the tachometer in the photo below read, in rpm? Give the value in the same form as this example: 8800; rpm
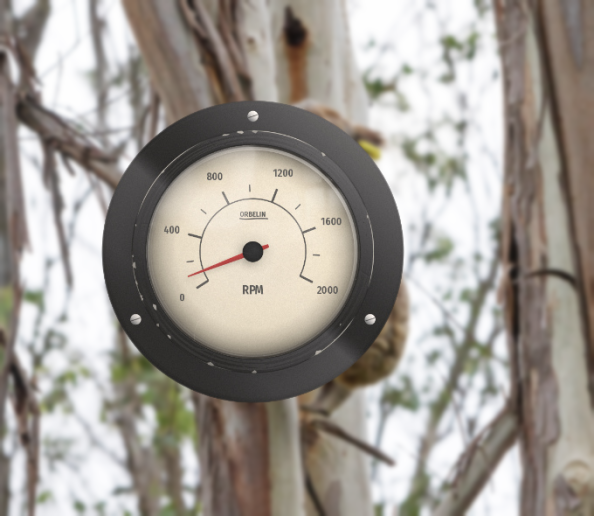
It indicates 100; rpm
